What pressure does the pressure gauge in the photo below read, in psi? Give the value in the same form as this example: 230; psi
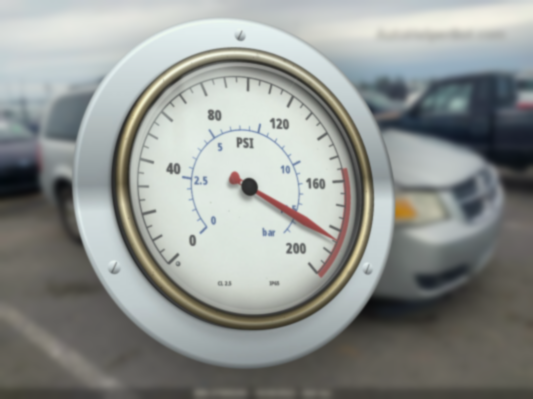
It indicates 185; psi
